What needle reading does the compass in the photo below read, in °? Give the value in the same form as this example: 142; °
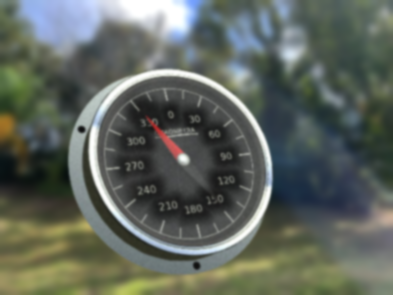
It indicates 330; °
